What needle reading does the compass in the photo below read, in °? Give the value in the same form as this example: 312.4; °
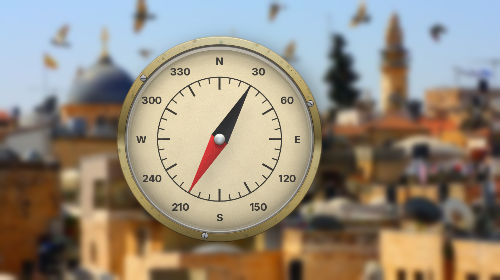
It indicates 210; °
